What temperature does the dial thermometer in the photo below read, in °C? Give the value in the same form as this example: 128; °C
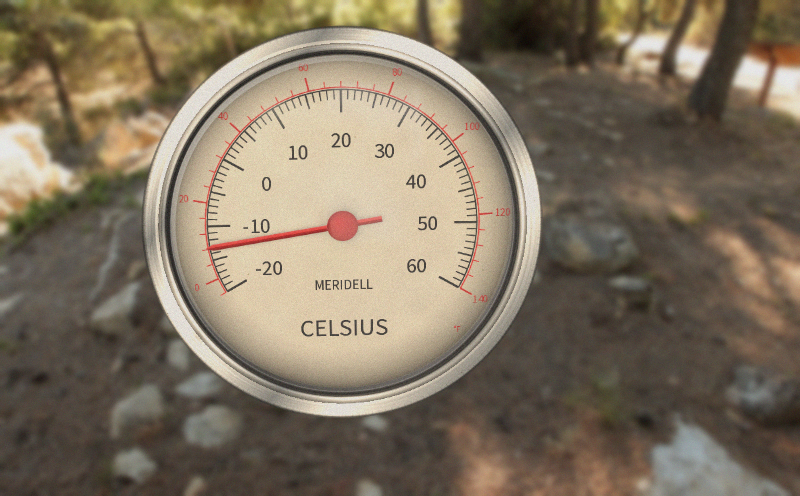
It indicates -13; °C
